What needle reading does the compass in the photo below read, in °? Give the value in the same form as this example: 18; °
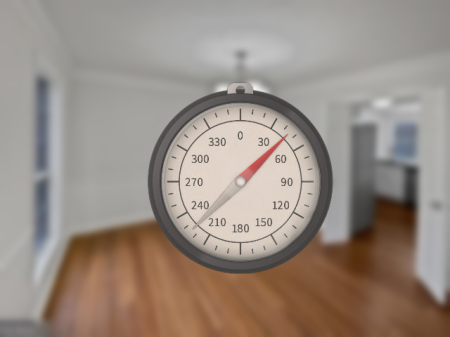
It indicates 45; °
